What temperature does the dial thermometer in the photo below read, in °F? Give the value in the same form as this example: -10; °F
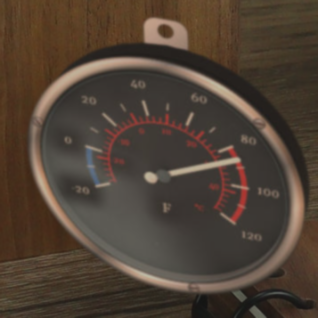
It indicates 85; °F
